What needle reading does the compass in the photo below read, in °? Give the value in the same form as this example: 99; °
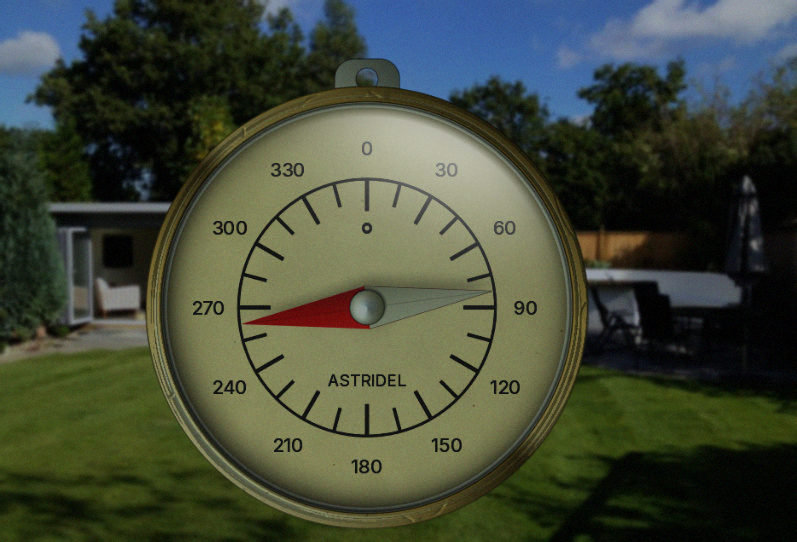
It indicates 262.5; °
